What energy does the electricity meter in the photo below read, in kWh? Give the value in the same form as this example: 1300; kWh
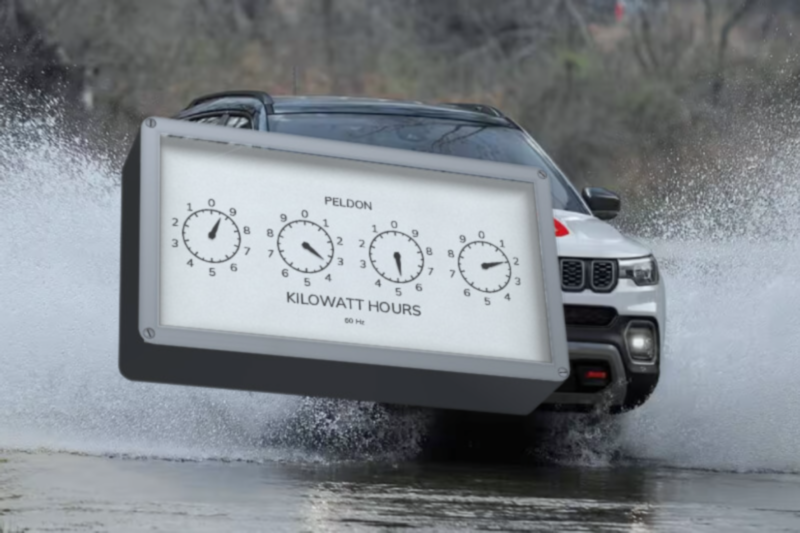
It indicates 9352; kWh
